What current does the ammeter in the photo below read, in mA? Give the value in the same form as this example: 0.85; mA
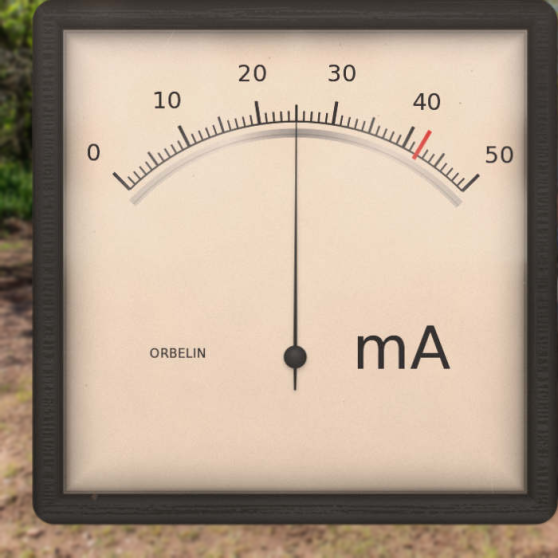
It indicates 25; mA
